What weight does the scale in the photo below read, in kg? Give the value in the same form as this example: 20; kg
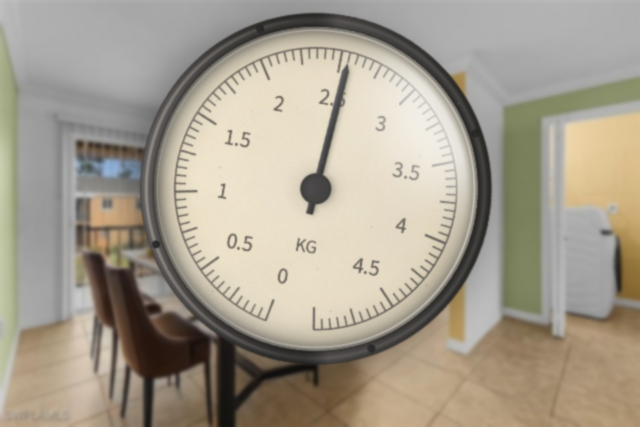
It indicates 2.55; kg
